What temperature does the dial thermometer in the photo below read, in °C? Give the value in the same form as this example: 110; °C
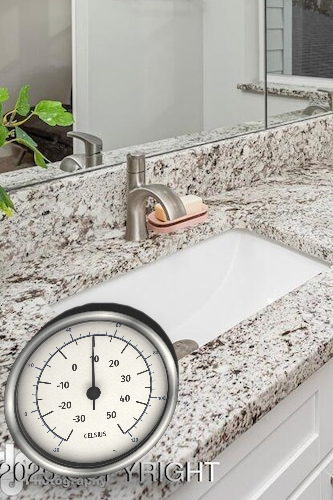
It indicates 10; °C
